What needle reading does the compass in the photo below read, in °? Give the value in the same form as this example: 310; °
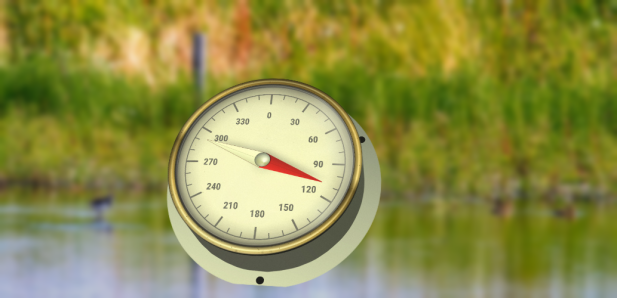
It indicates 110; °
